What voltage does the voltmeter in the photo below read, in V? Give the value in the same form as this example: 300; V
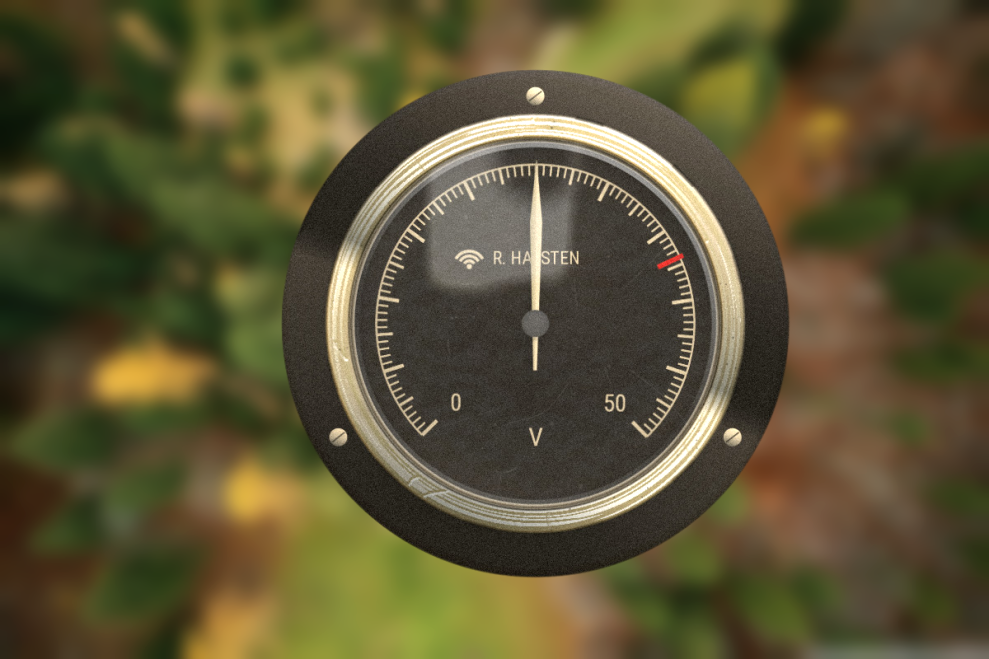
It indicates 25; V
